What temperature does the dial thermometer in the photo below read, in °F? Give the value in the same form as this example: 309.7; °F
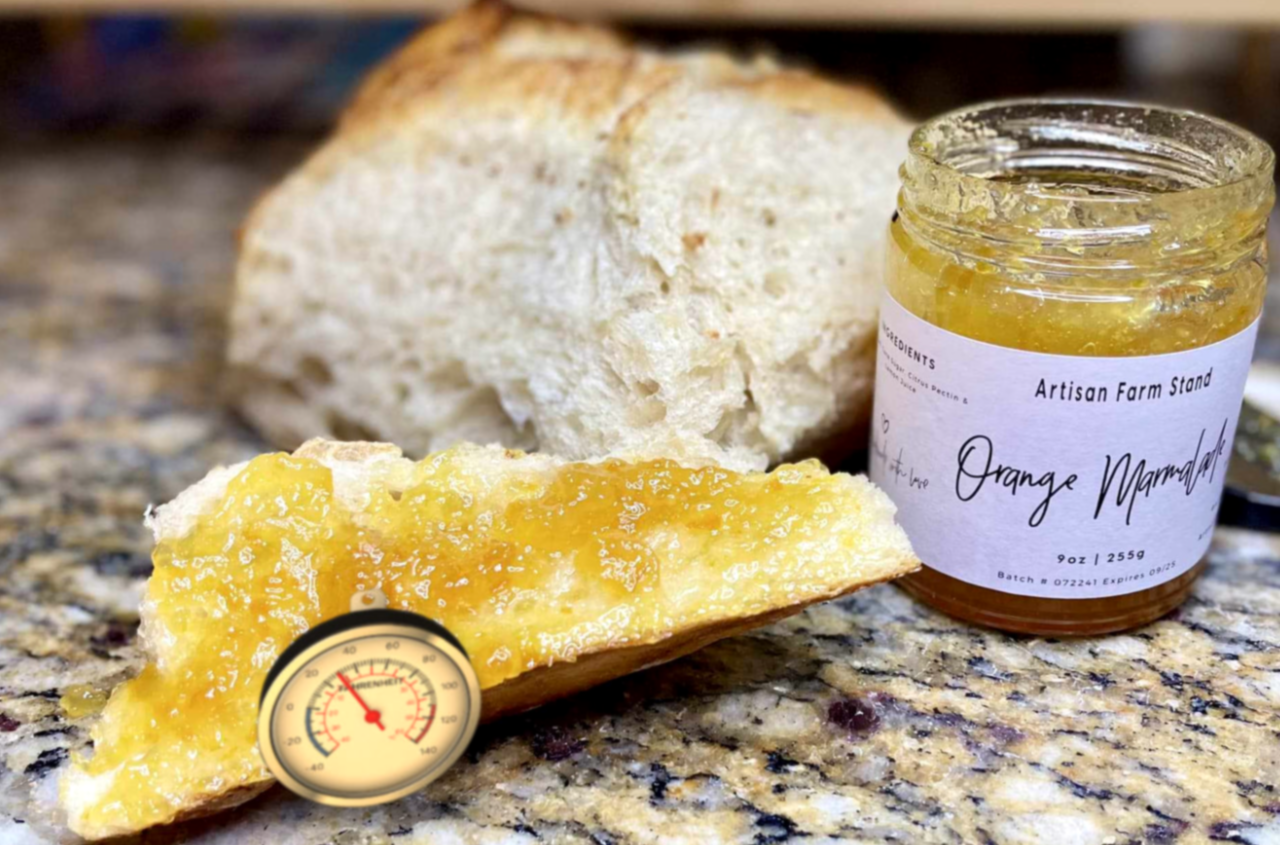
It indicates 30; °F
